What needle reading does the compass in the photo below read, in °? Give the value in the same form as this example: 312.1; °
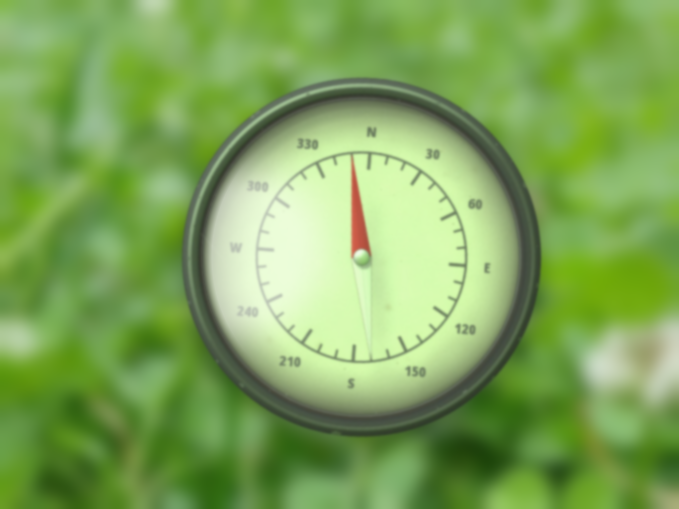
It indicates 350; °
